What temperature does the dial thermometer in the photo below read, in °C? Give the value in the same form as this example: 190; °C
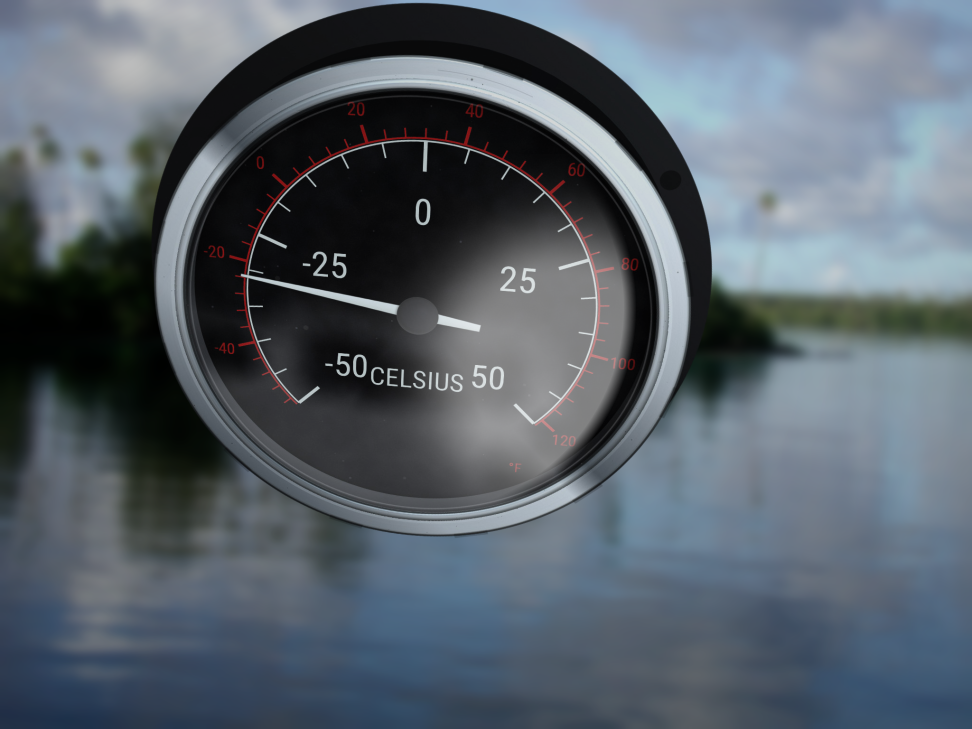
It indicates -30; °C
